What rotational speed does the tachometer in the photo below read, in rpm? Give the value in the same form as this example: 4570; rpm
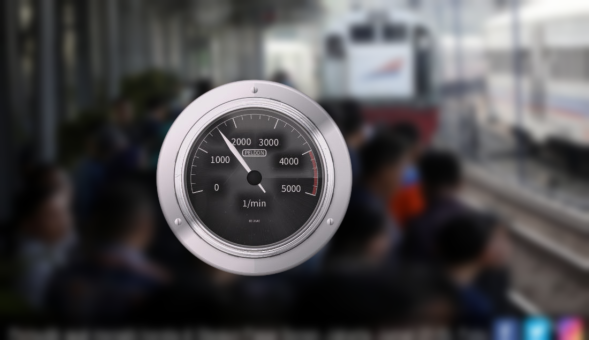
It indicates 1600; rpm
